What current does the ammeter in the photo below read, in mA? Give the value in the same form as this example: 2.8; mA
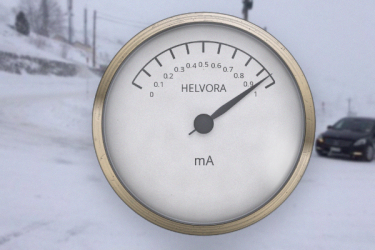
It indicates 0.95; mA
